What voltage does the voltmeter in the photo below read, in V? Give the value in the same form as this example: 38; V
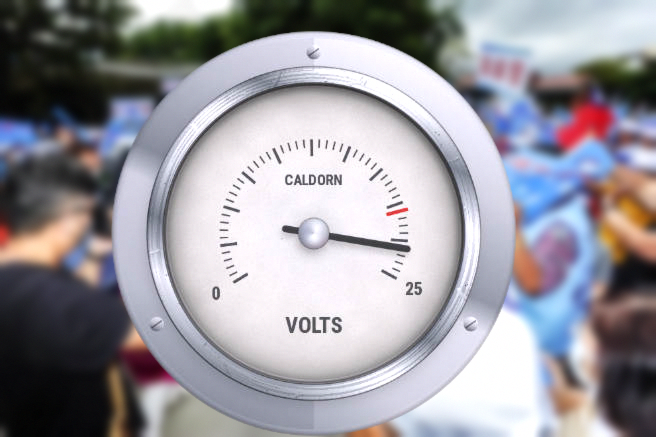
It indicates 23; V
